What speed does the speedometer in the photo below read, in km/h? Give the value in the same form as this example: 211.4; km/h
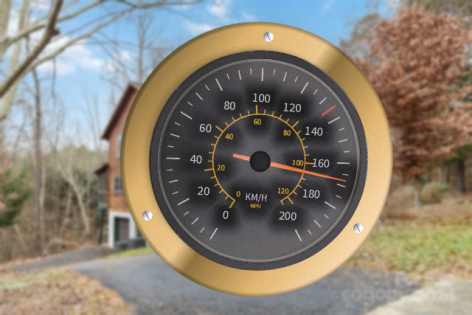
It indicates 167.5; km/h
